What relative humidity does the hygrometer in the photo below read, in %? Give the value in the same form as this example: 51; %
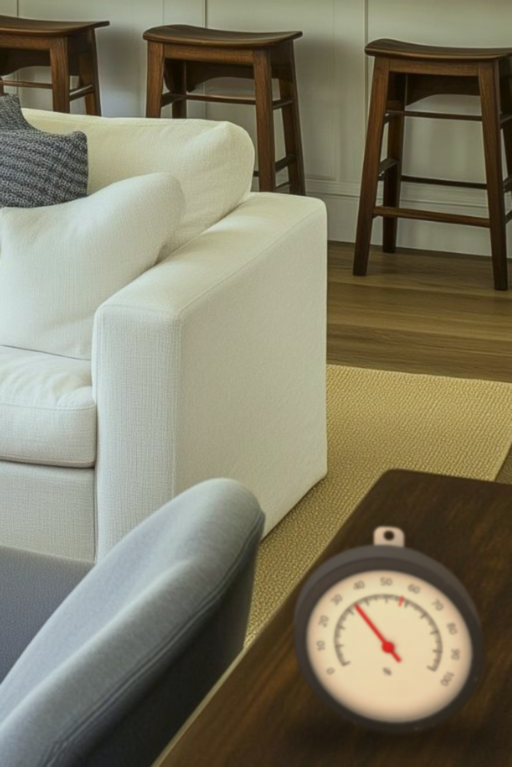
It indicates 35; %
